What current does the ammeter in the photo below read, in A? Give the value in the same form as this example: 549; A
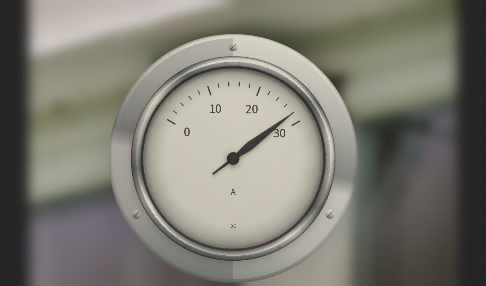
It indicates 28; A
